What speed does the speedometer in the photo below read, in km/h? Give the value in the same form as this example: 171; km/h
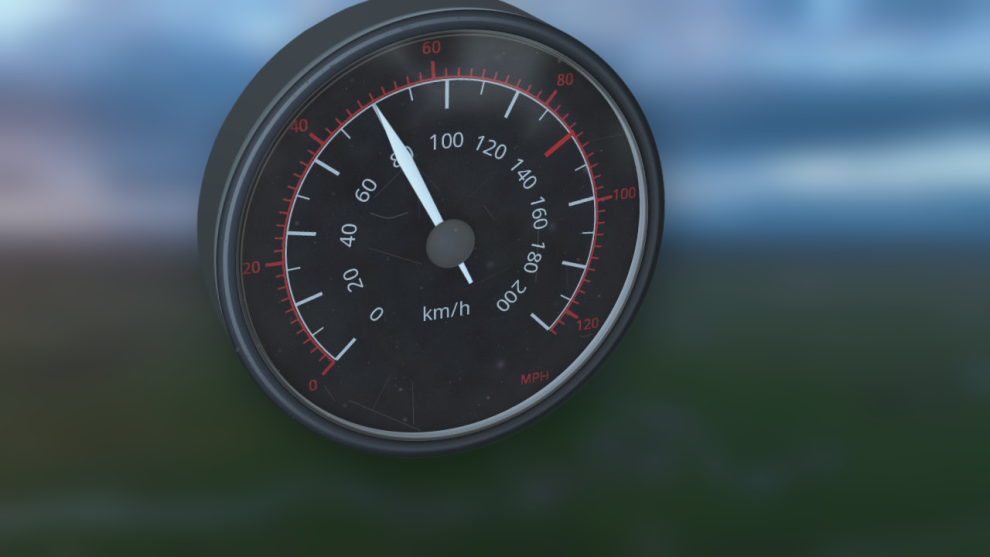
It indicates 80; km/h
